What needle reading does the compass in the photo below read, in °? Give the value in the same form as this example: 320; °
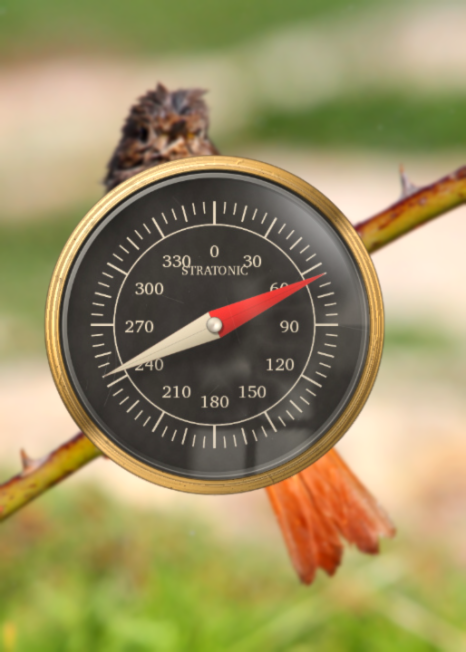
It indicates 65; °
